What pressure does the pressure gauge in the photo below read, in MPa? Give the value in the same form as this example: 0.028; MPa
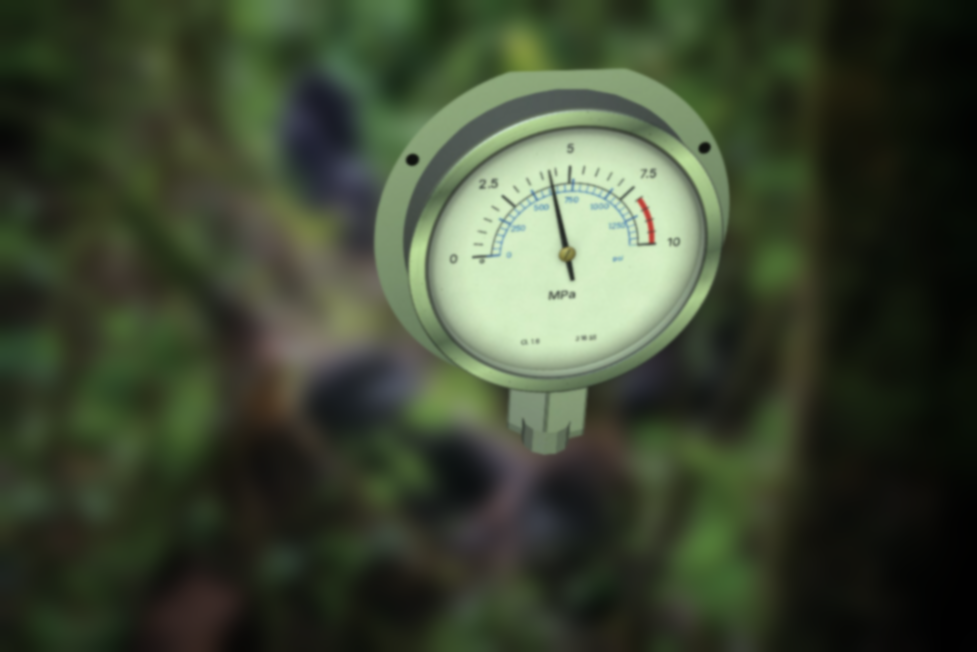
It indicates 4.25; MPa
